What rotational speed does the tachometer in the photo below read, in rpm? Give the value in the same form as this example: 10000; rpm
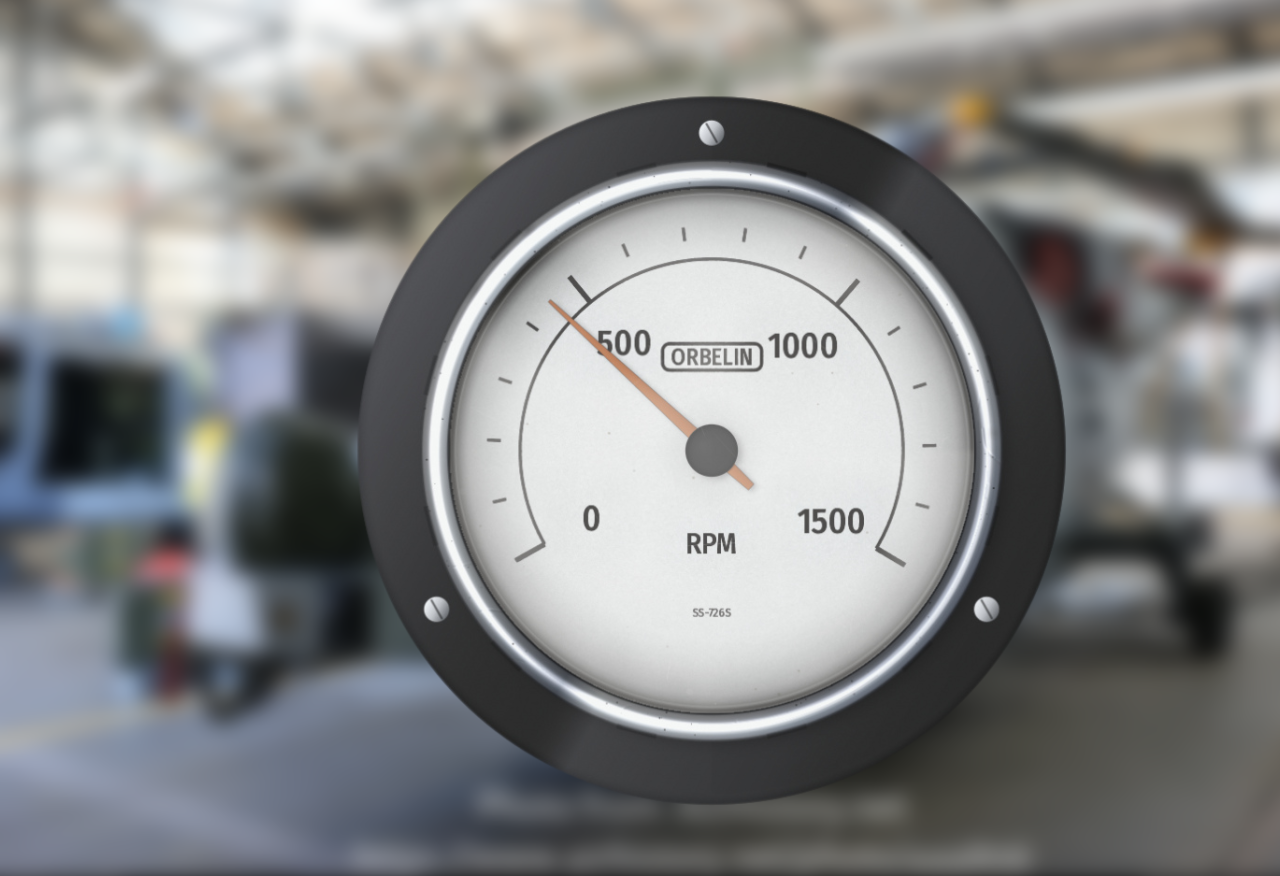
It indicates 450; rpm
